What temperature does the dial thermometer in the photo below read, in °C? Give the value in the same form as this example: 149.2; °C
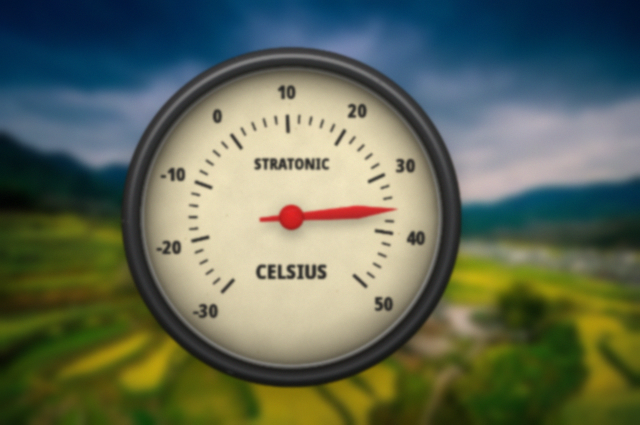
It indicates 36; °C
